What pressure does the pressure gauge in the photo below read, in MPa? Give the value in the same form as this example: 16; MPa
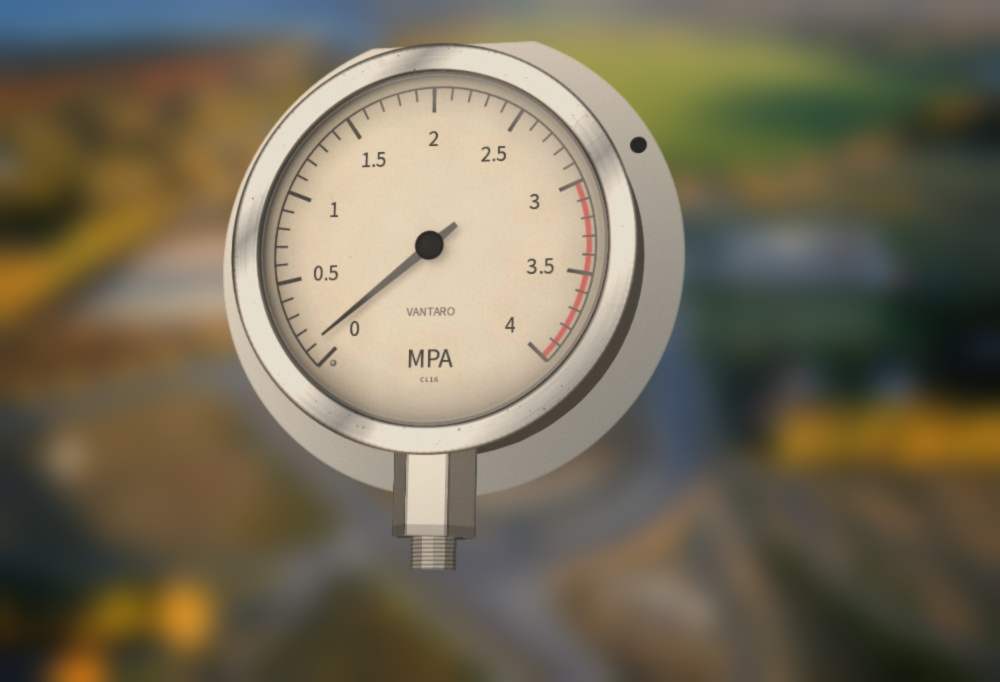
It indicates 0.1; MPa
